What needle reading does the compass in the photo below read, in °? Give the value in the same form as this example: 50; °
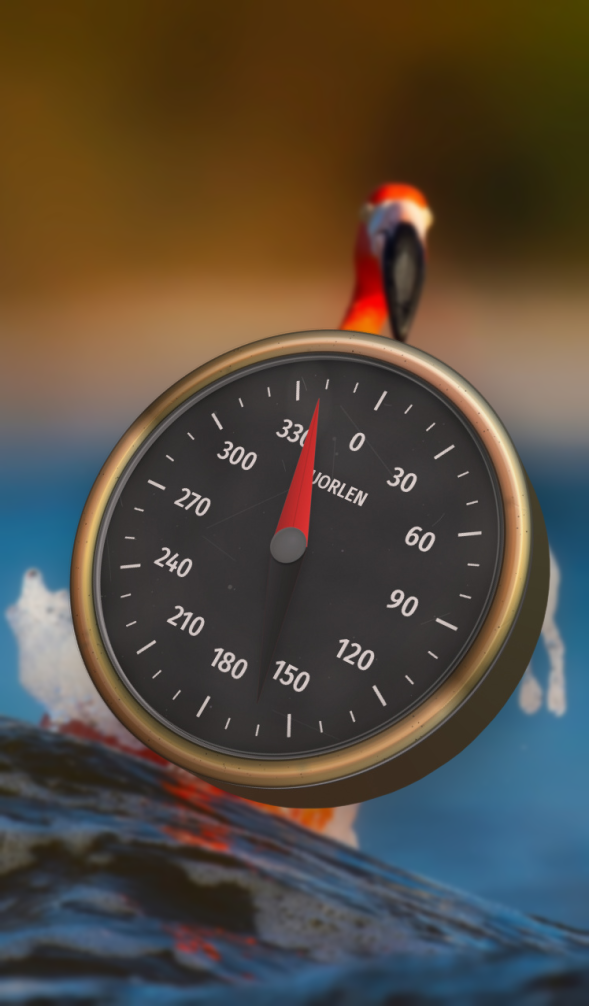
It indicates 340; °
